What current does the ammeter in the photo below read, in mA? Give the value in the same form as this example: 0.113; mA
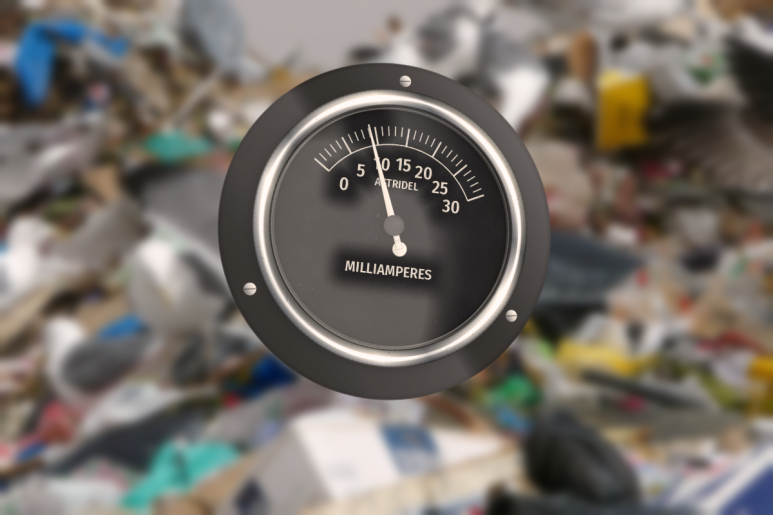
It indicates 9; mA
